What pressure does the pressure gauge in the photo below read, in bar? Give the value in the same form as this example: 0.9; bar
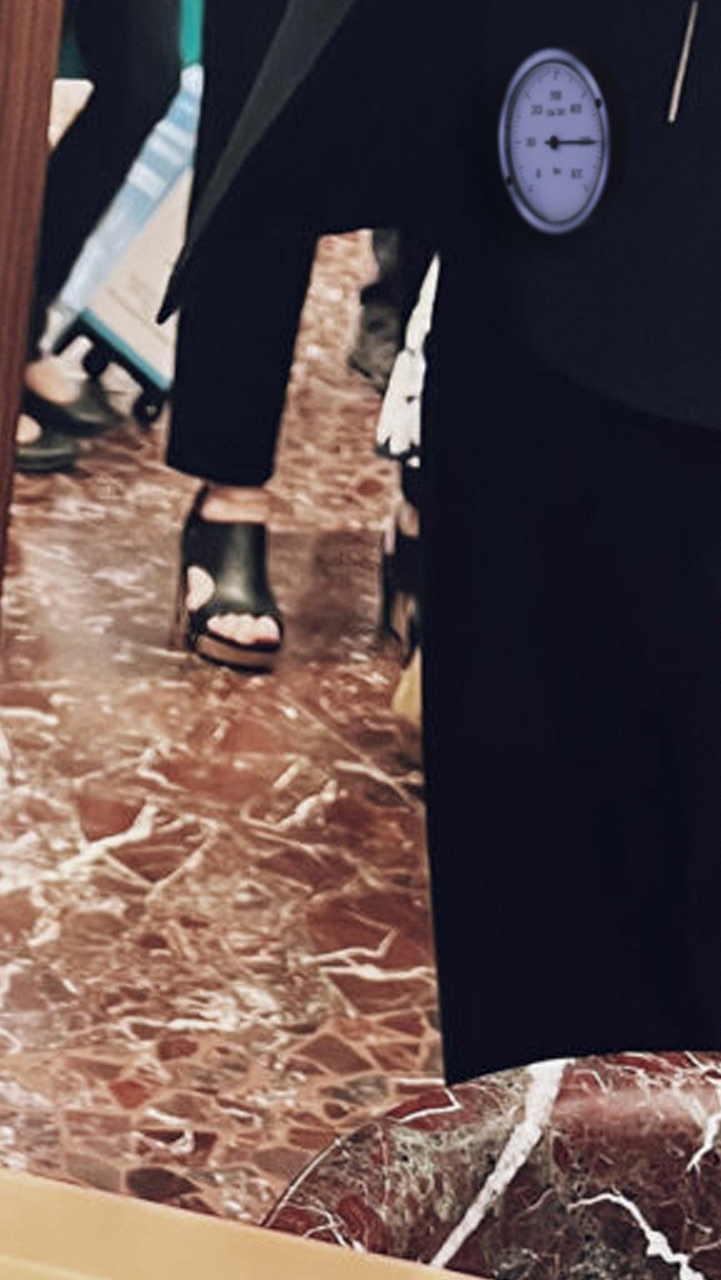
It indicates 500; bar
